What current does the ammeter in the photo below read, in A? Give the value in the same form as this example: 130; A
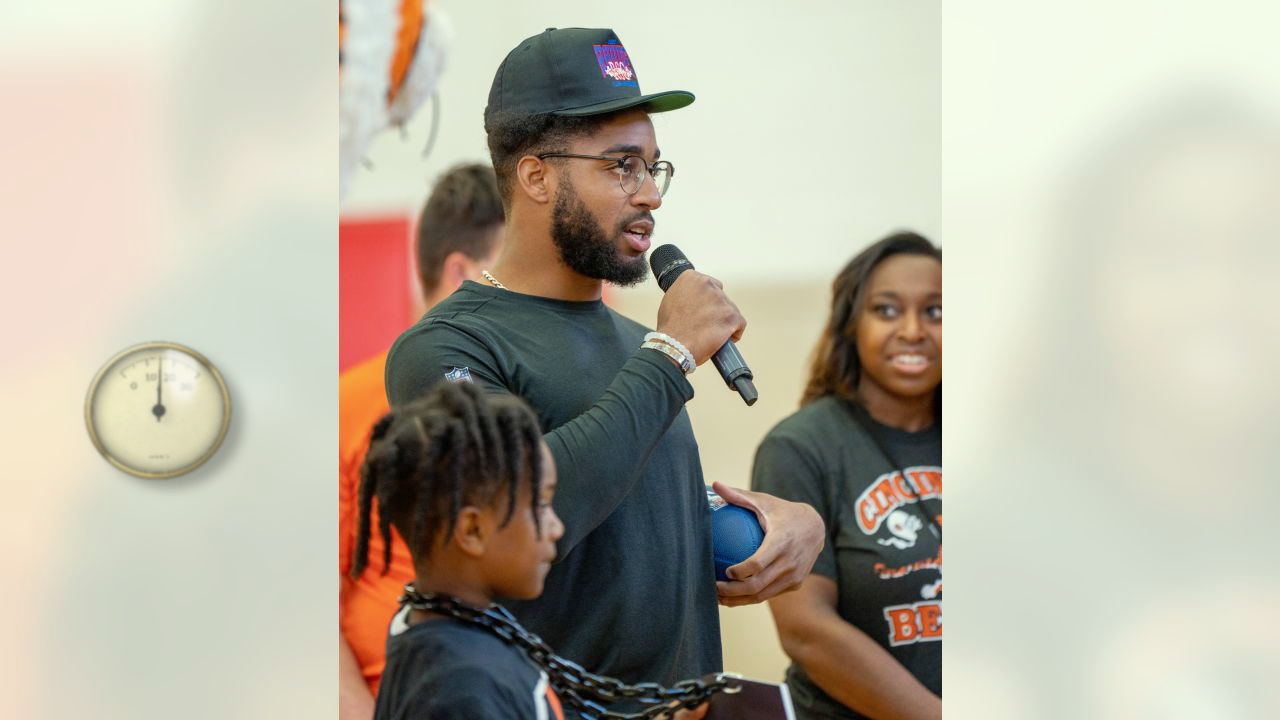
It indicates 15; A
